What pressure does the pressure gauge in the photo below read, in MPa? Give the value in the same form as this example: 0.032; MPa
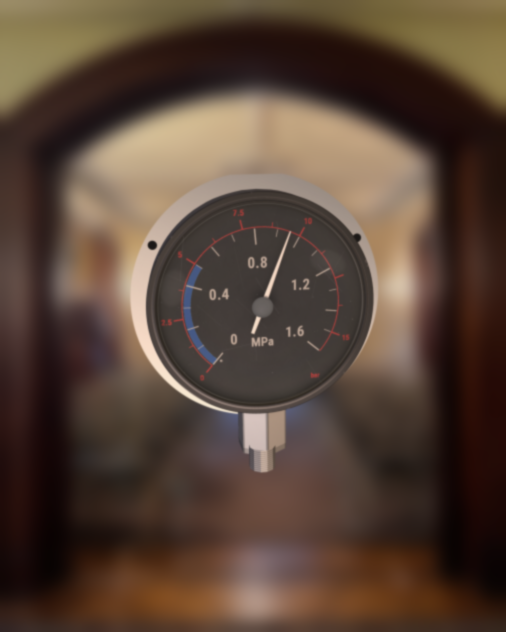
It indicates 0.95; MPa
